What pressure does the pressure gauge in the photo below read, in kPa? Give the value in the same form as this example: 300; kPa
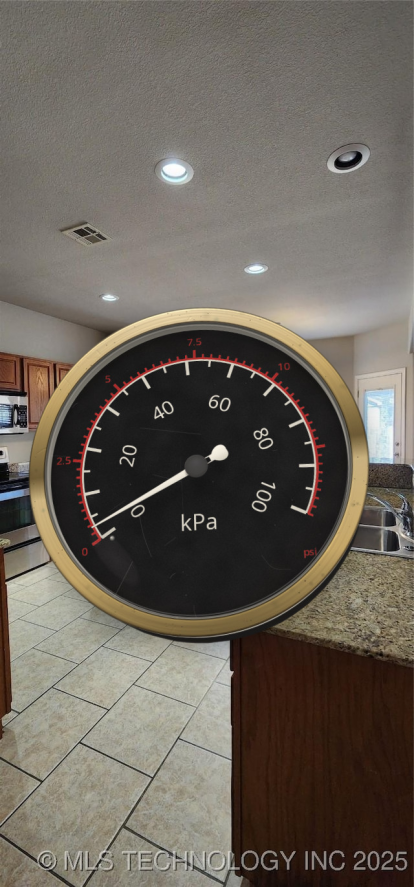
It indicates 2.5; kPa
